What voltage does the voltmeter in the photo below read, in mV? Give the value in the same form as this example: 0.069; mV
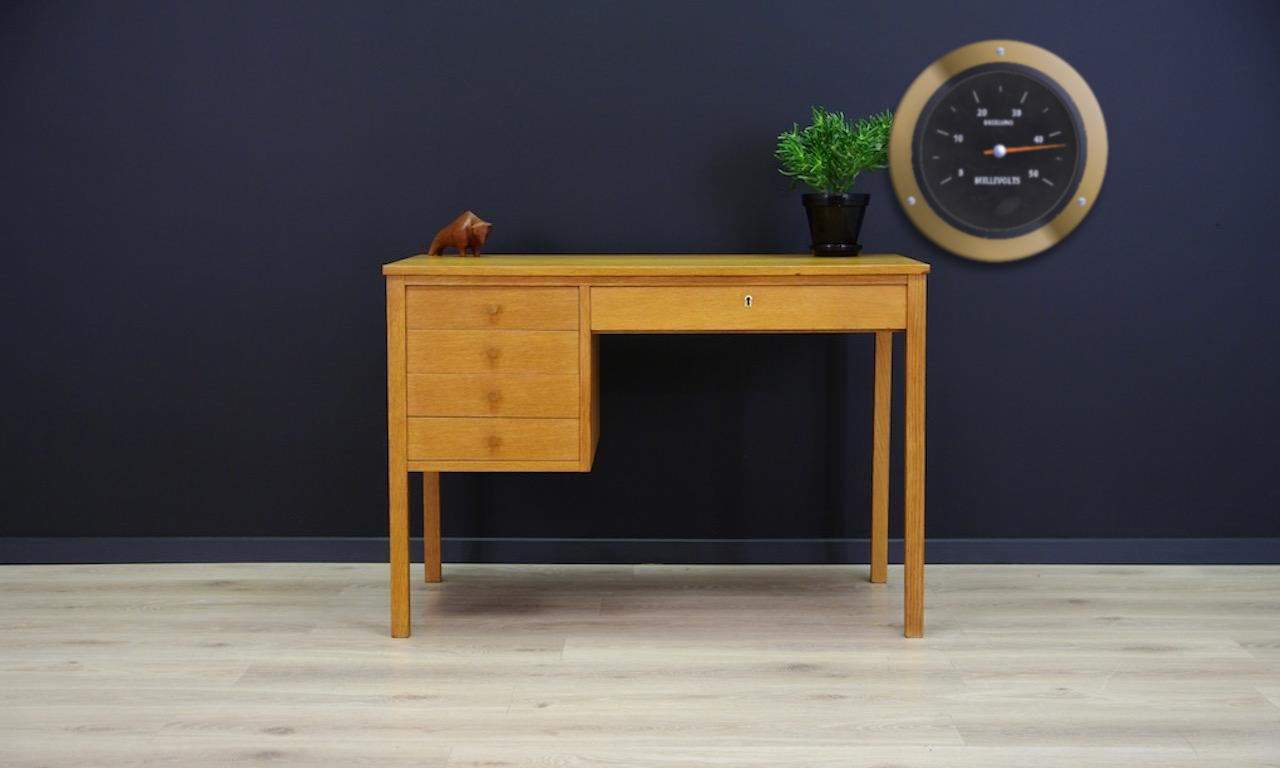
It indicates 42.5; mV
